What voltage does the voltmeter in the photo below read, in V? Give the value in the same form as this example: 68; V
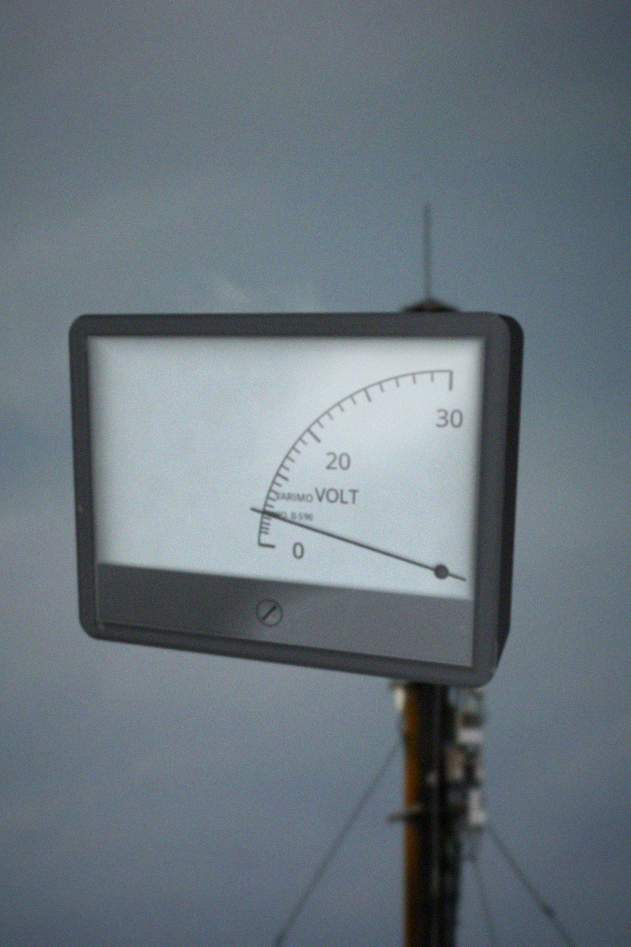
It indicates 10; V
